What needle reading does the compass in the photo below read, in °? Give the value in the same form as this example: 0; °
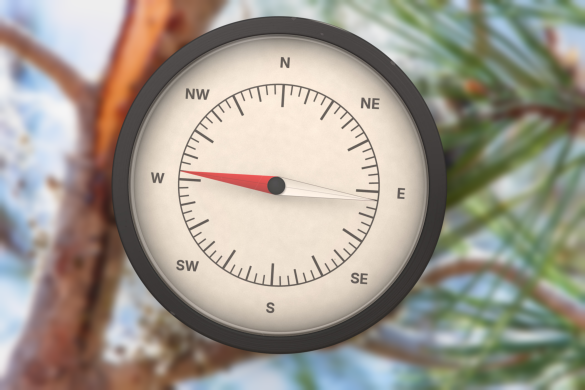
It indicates 275; °
